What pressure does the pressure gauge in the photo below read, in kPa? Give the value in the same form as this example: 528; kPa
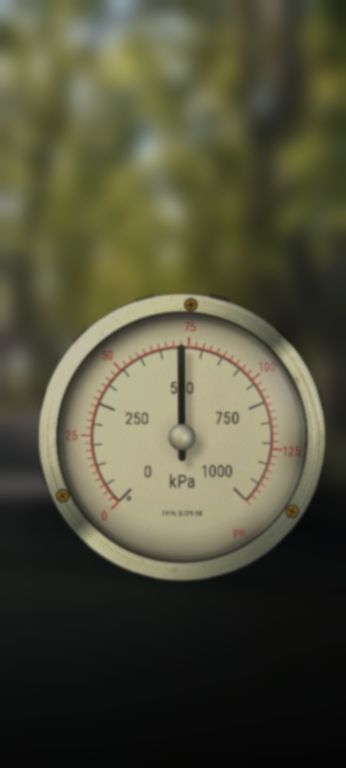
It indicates 500; kPa
